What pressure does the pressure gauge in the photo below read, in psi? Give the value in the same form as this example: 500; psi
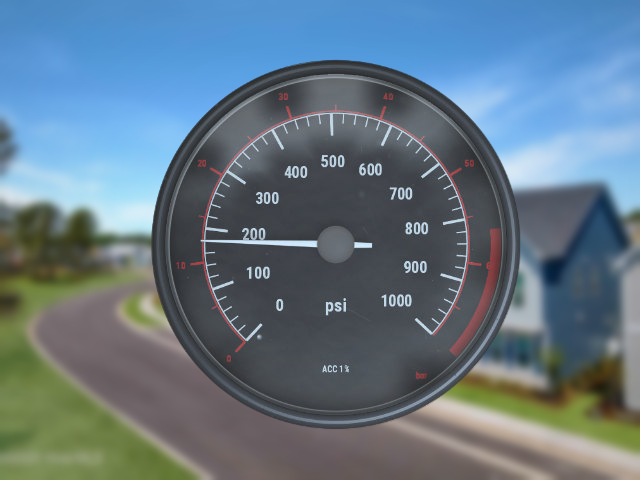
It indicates 180; psi
